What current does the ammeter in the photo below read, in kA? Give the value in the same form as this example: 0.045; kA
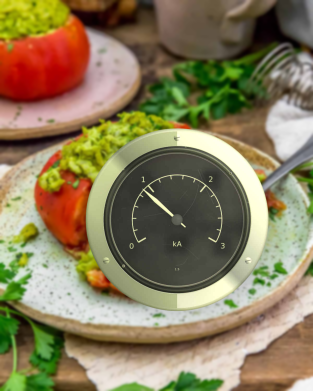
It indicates 0.9; kA
